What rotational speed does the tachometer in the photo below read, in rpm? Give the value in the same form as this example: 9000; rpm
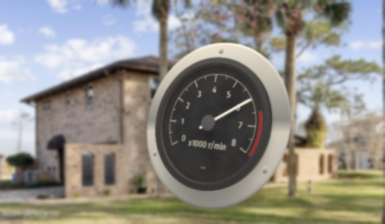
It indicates 6000; rpm
